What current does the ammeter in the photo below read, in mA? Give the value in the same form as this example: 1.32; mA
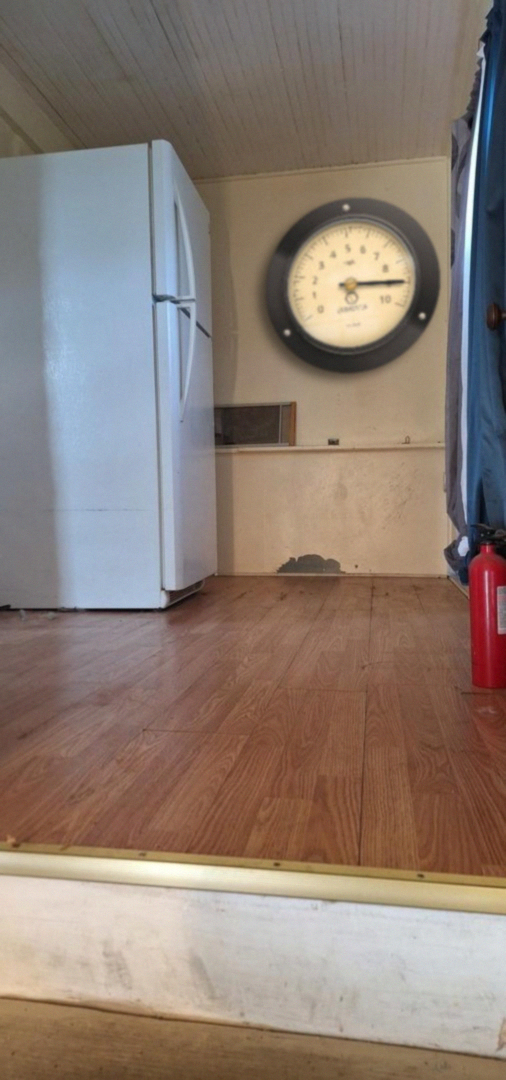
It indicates 9; mA
